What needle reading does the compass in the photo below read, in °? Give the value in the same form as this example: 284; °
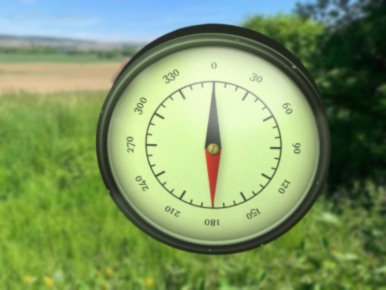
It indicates 180; °
